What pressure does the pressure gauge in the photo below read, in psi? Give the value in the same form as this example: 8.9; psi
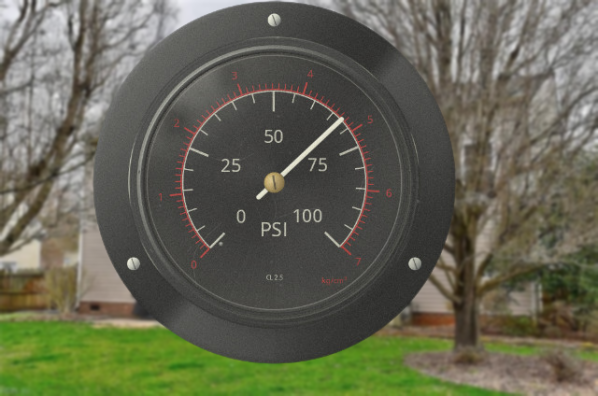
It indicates 67.5; psi
